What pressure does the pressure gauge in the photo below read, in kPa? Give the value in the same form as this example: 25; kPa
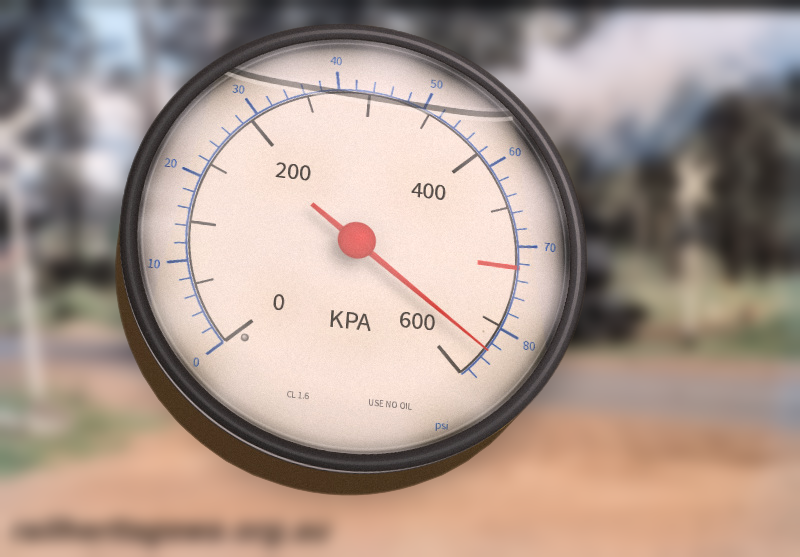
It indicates 575; kPa
